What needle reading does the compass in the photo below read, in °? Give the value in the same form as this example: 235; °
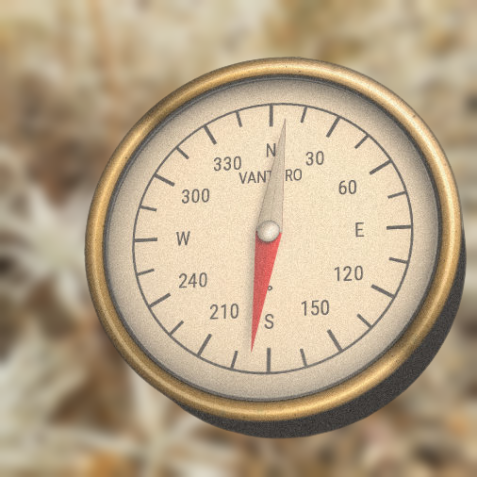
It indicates 187.5; °
